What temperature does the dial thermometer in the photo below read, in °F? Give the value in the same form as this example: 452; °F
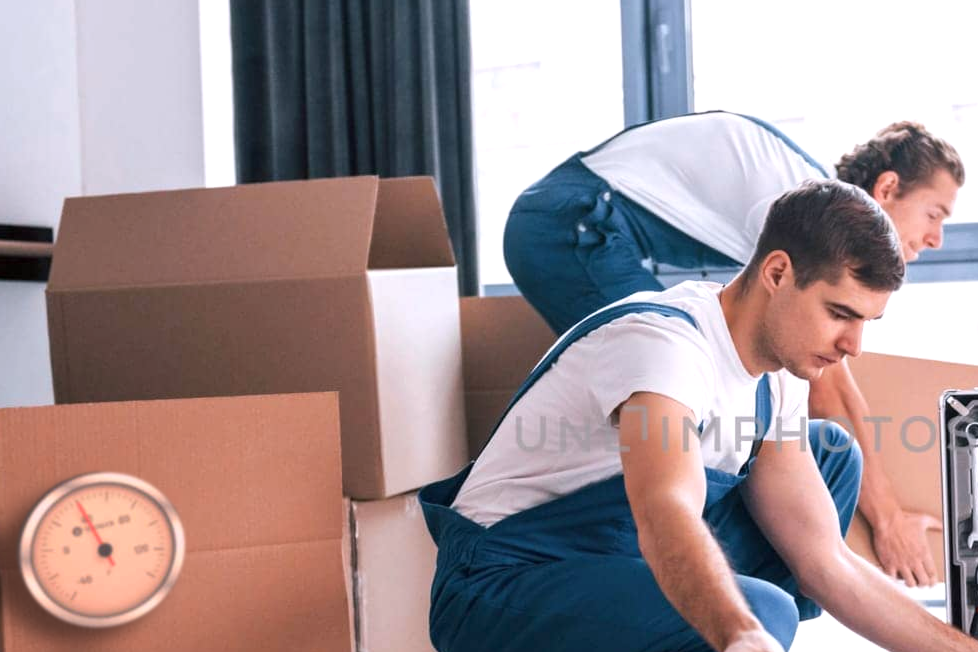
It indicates 40; °F
